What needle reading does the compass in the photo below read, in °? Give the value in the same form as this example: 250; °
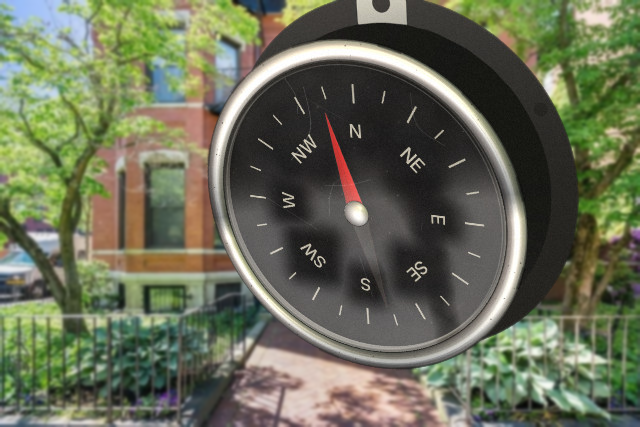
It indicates 345; °
